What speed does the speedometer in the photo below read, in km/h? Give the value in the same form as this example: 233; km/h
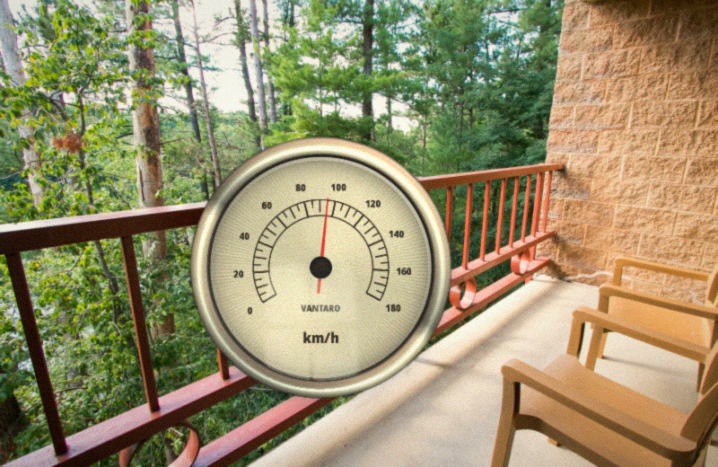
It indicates 95; km/h
